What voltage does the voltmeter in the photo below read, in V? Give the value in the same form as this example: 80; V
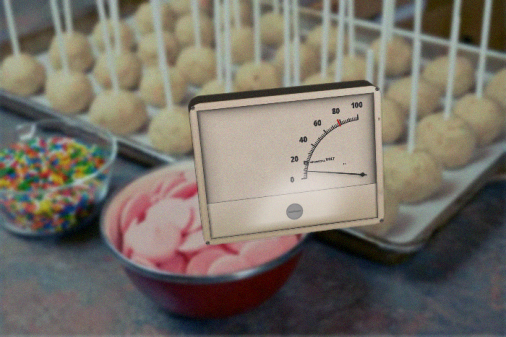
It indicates 10; V
